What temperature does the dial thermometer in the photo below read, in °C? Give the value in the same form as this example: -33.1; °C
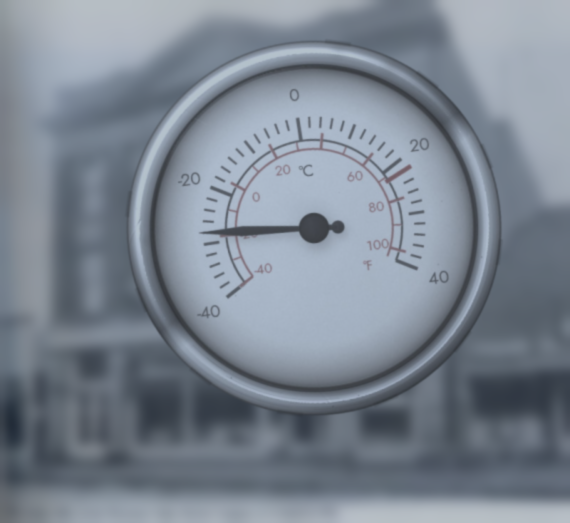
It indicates -28; °C
